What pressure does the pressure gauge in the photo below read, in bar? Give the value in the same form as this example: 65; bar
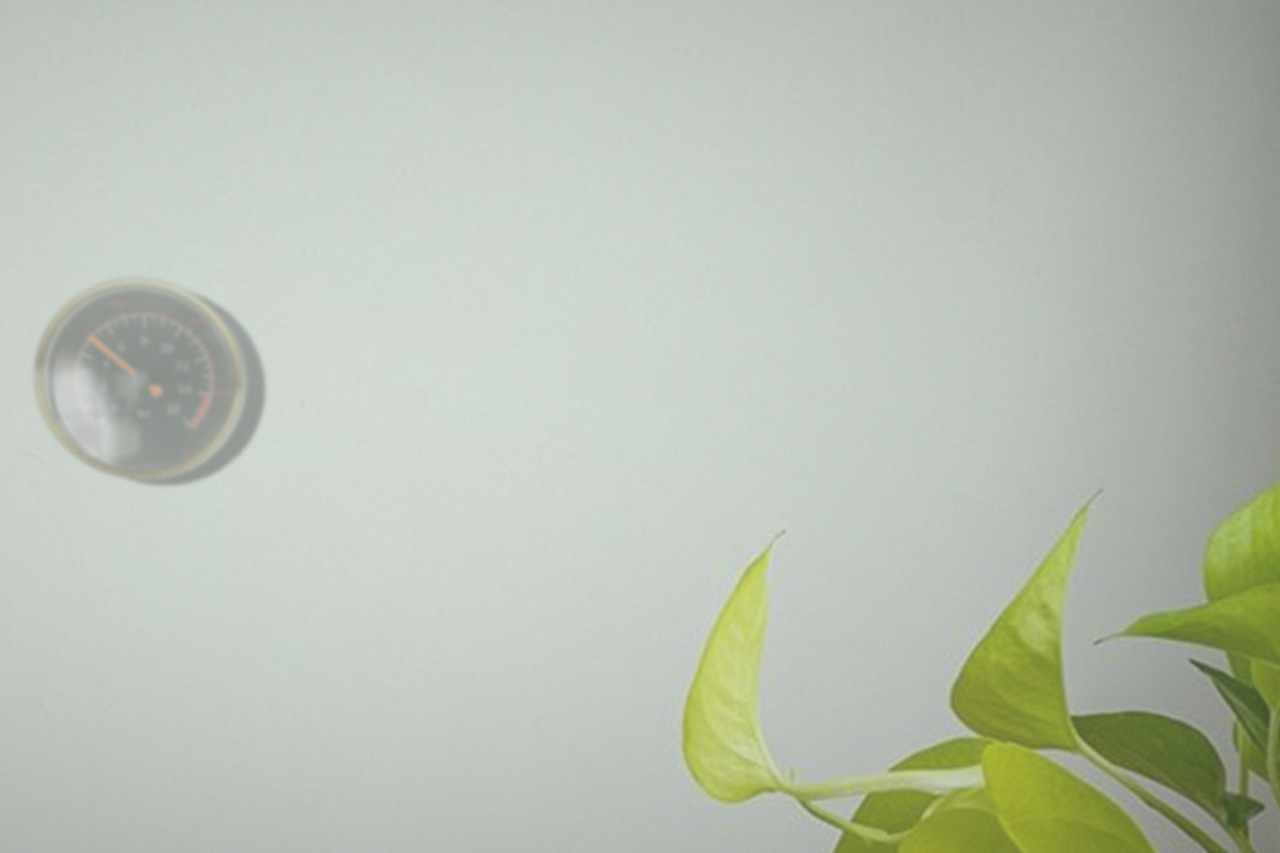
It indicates 5; bar
